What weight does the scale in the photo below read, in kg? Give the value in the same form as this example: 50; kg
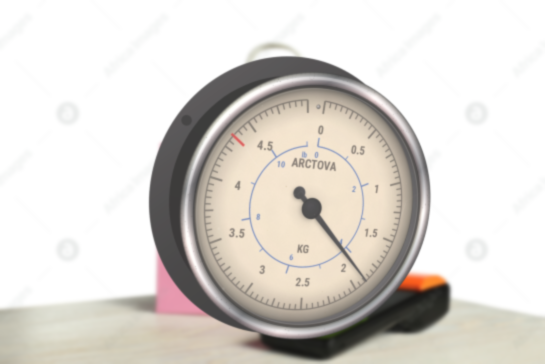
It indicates 1.9; kg
